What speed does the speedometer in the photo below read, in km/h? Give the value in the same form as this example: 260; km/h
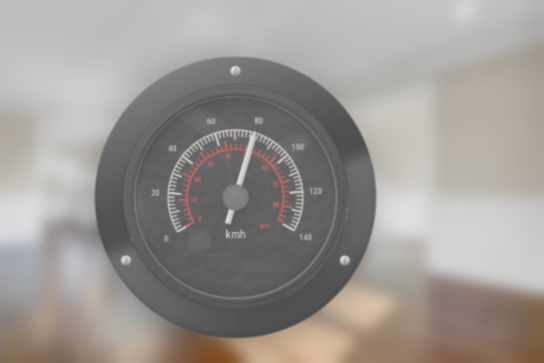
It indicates 80; km/h
